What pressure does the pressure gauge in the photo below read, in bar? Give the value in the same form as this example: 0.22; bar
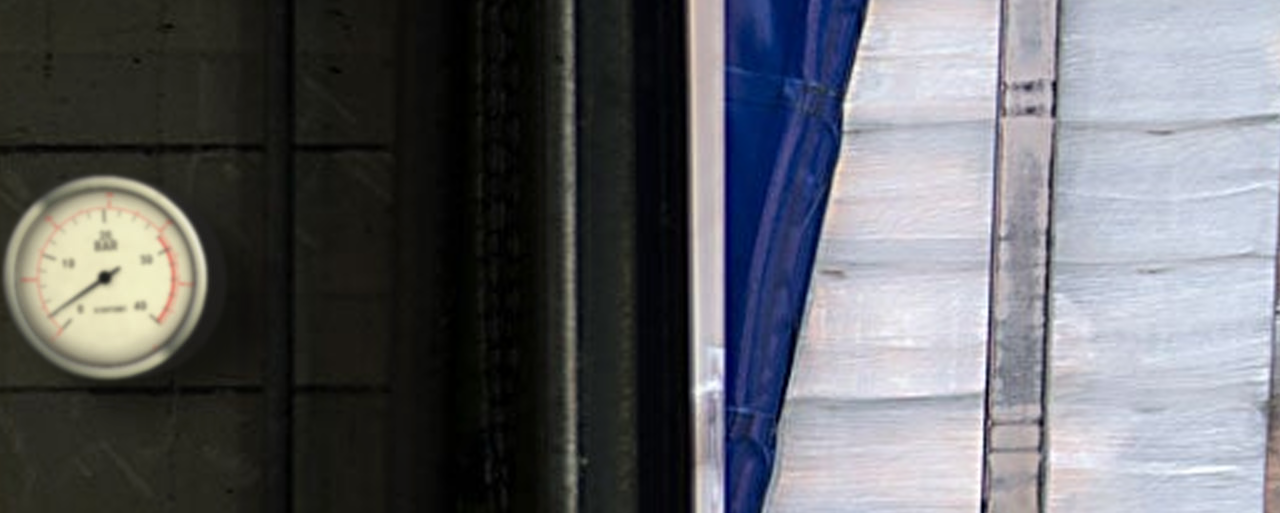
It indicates 2; bar
